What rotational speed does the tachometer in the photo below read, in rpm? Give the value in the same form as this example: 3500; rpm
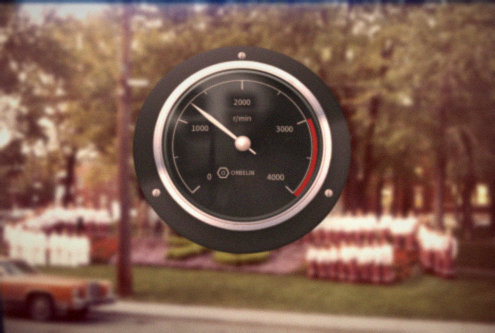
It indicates 1250; rpm
